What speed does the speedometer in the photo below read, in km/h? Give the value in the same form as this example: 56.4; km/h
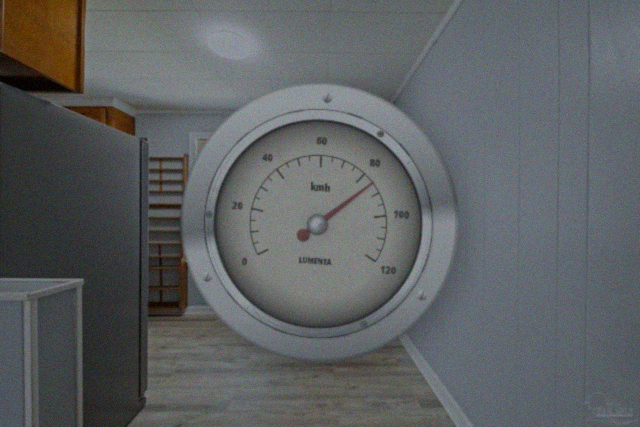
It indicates 85; km/h
